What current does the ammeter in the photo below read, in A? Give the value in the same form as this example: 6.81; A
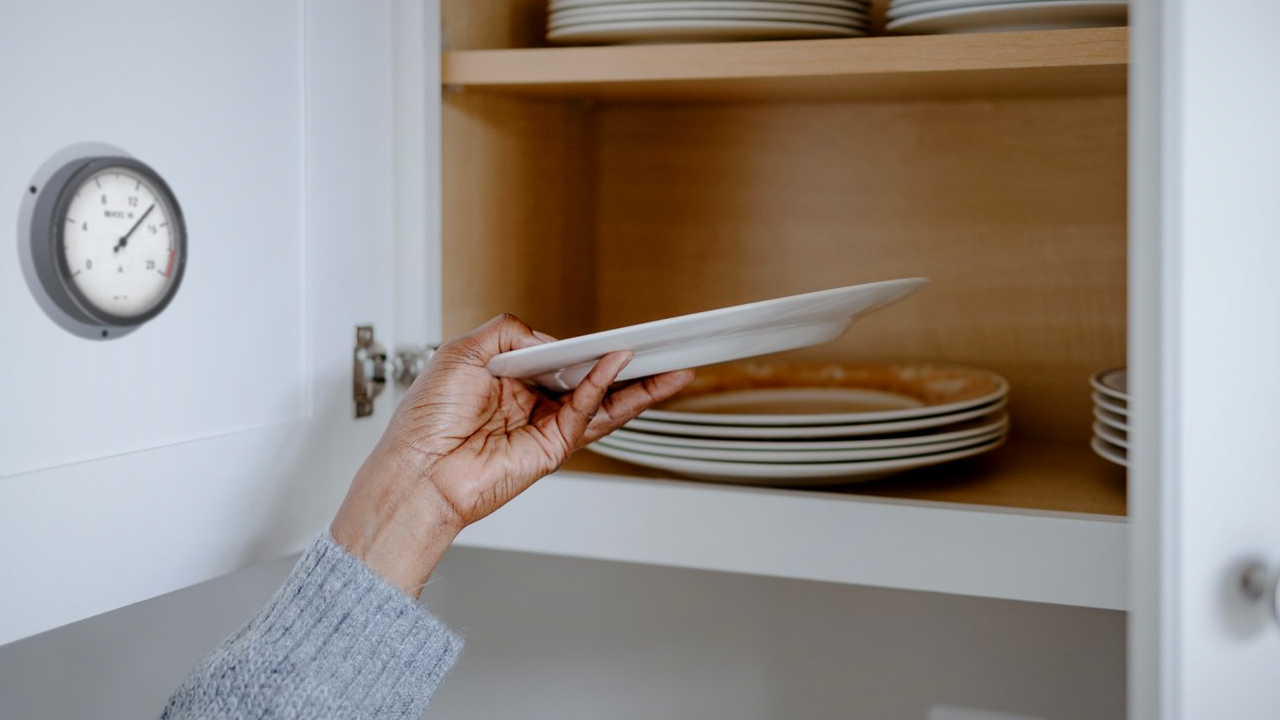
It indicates 14; A
